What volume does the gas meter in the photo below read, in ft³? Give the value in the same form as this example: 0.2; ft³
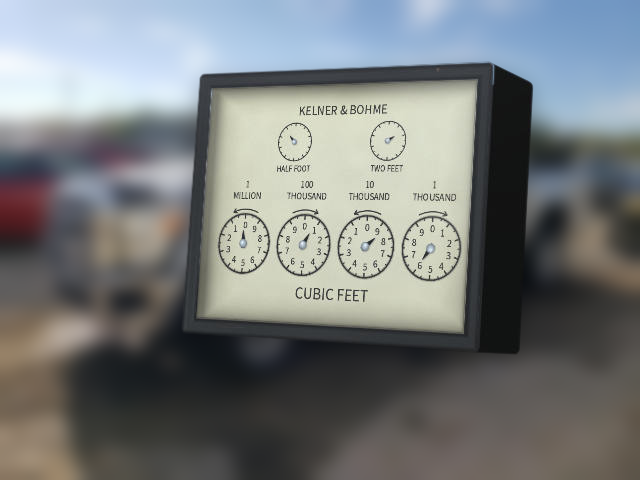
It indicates 8600; ft³
